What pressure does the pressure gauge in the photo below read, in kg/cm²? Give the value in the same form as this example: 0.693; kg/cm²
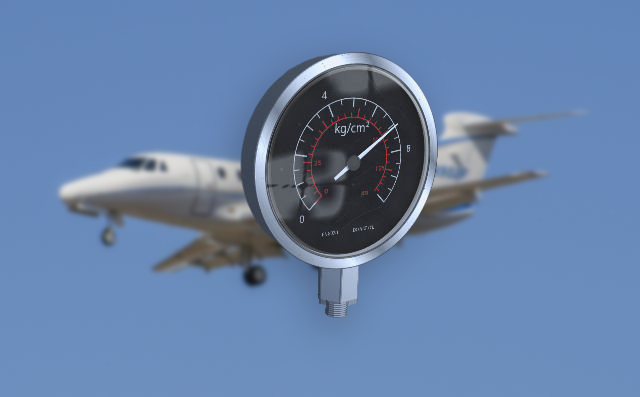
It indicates 7; kg/cm²
